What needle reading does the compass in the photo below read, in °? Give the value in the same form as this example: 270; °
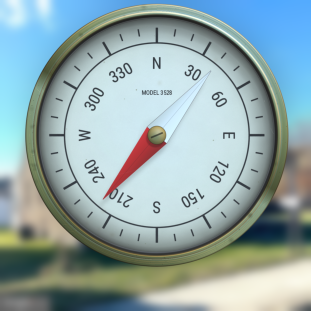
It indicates 220; °
